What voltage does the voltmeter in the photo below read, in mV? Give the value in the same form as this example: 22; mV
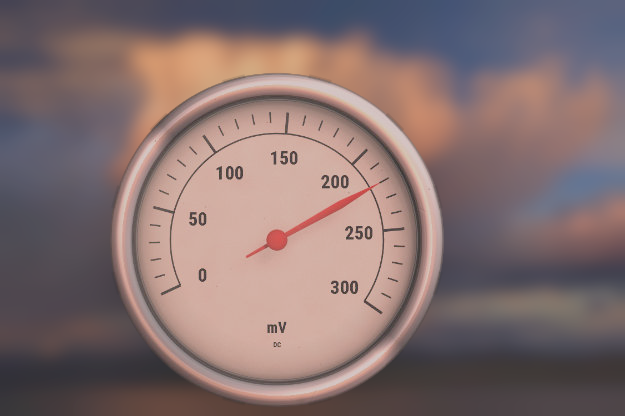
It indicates 220; mV
